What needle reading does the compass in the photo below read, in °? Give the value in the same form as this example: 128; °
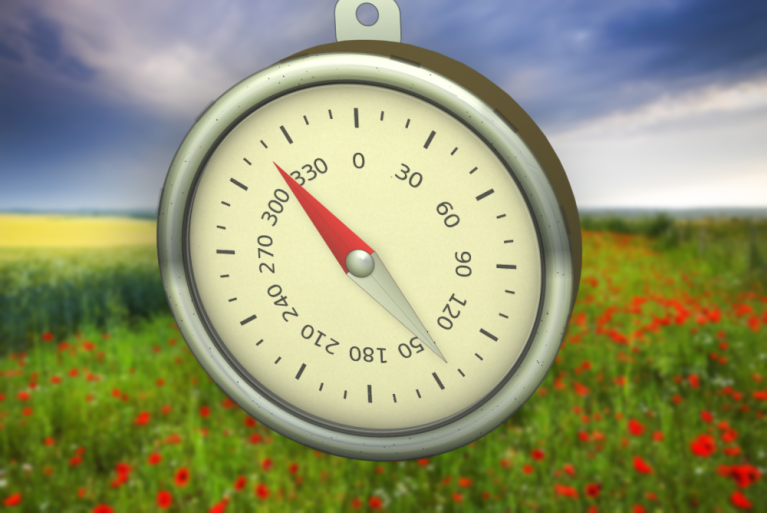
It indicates 320; °
